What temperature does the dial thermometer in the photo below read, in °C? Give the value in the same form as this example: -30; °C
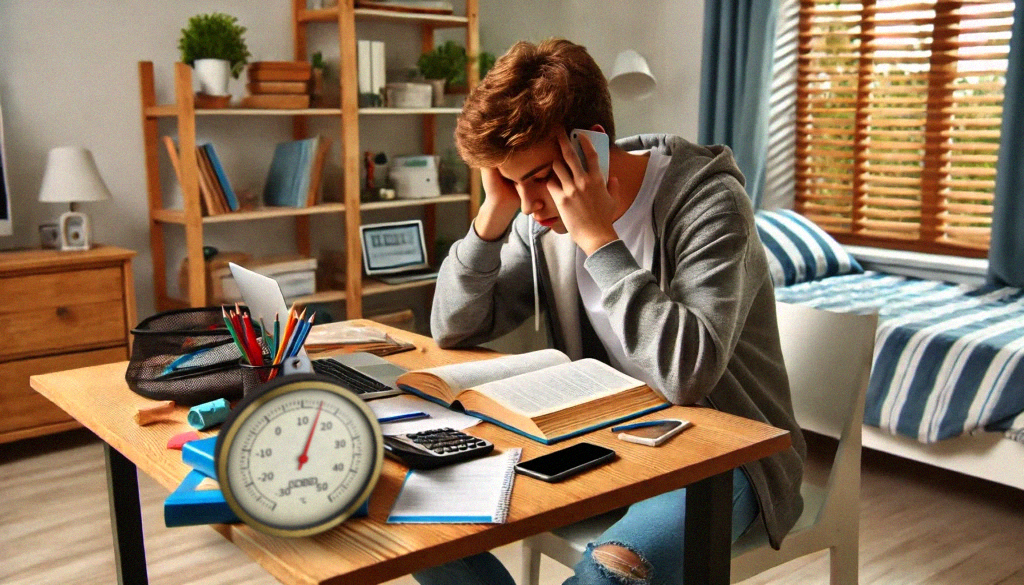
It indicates 15; °C
